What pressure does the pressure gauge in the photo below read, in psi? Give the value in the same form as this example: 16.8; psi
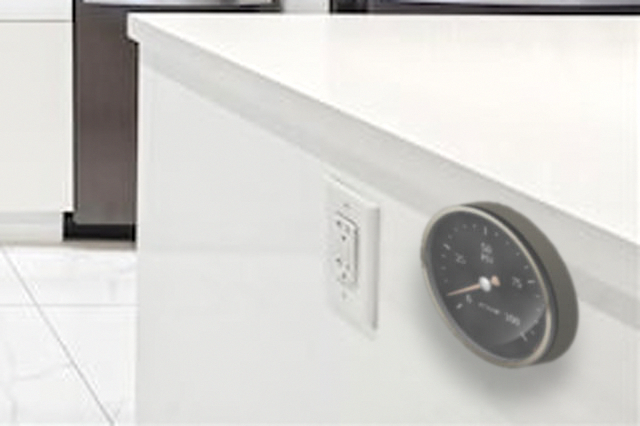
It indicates 5; psi
